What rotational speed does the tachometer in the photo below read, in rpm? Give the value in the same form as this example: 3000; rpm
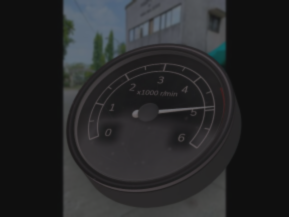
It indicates 5000; rpm
